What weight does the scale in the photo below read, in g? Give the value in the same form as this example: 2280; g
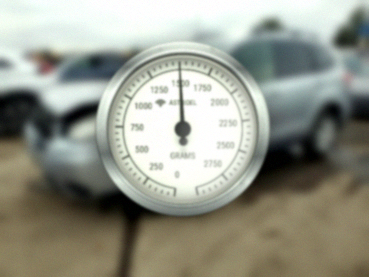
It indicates 1500; g
